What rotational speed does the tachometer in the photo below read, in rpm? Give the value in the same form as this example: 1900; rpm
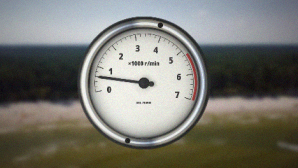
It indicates 600; rpm
